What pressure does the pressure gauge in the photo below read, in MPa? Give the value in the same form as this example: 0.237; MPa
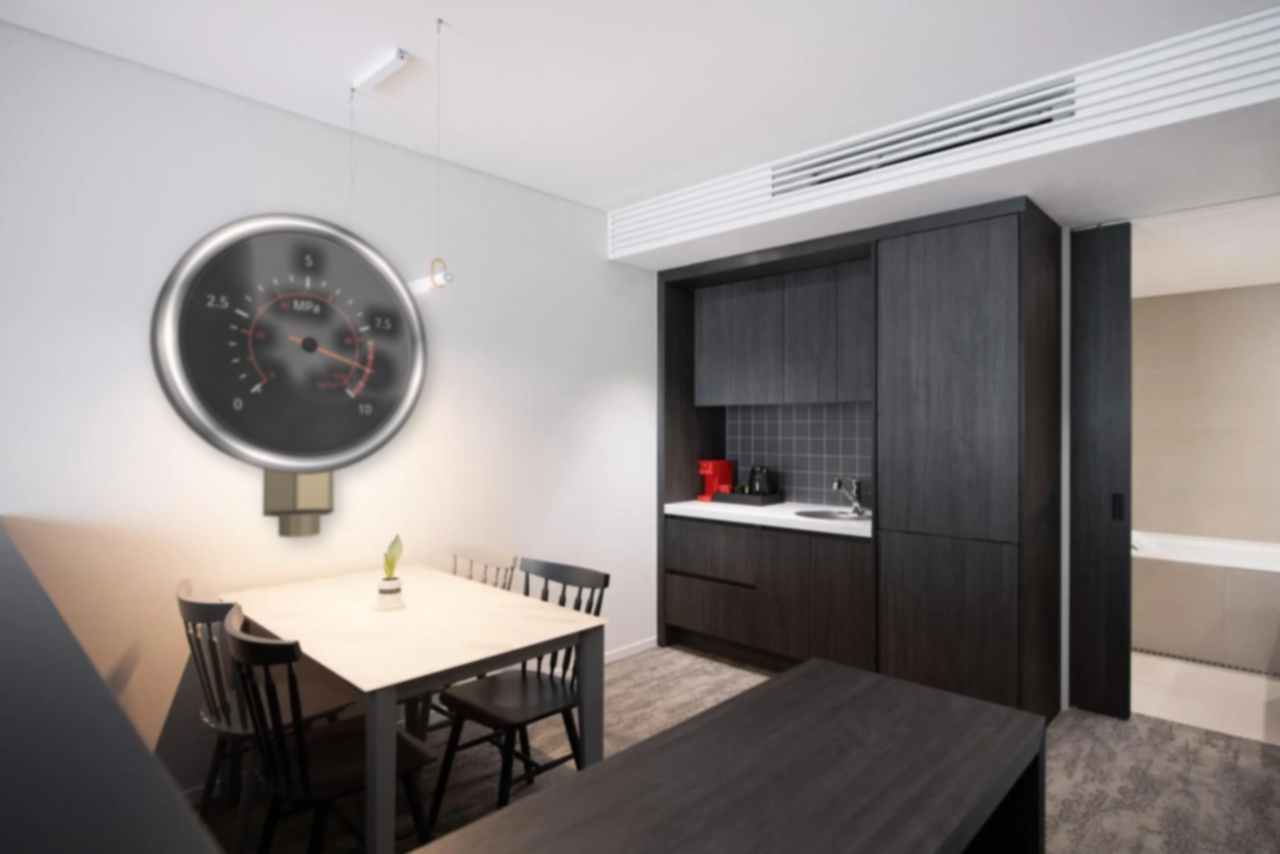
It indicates 9; MPa
